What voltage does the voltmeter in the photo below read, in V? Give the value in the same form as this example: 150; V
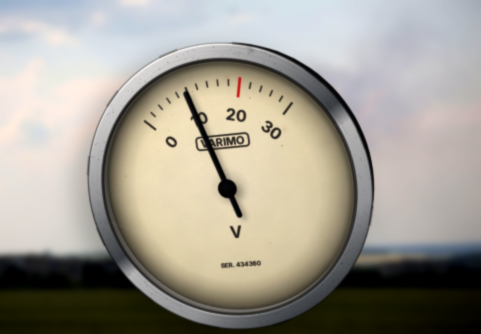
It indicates 10; V
